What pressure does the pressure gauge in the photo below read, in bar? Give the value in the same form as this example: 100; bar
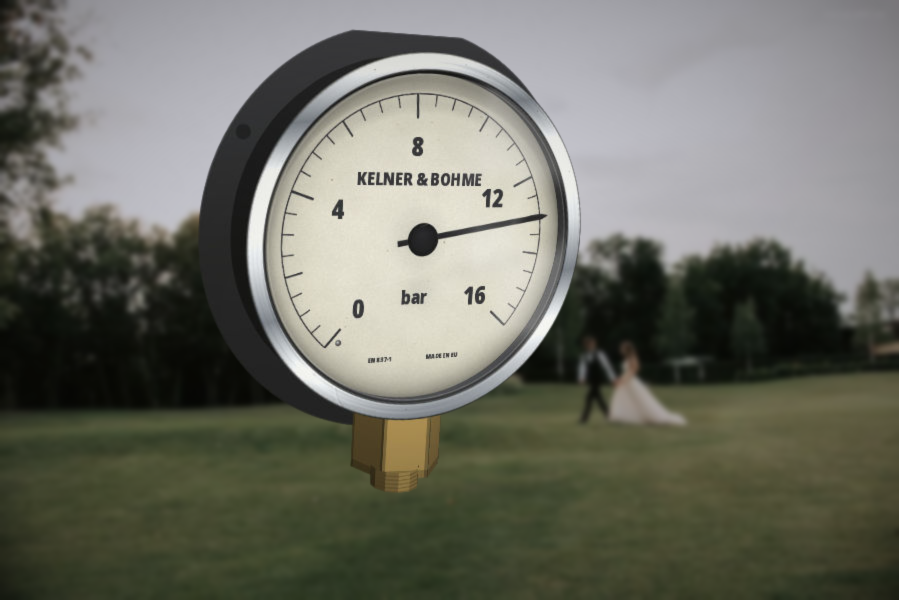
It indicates 13; bar
